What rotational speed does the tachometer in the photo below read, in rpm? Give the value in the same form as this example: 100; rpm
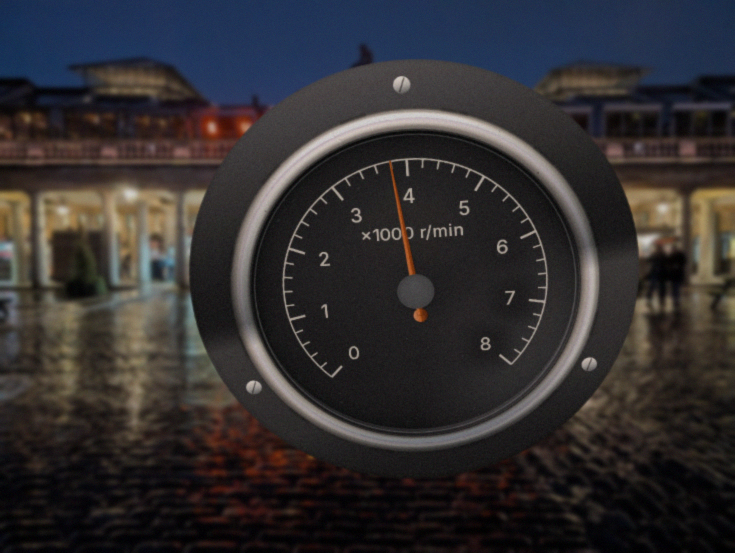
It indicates 3800; rpm
